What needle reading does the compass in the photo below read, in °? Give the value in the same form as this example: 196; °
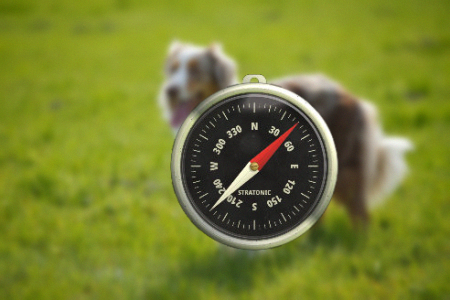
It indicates 45; °
